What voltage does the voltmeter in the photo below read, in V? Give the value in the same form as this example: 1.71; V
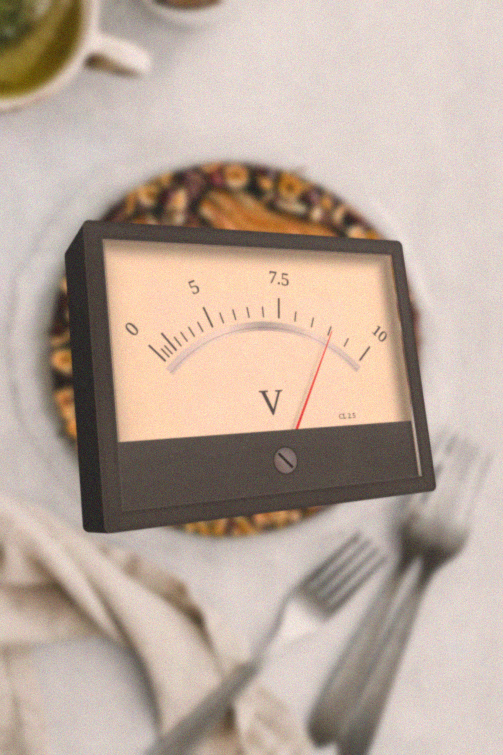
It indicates 9; V
